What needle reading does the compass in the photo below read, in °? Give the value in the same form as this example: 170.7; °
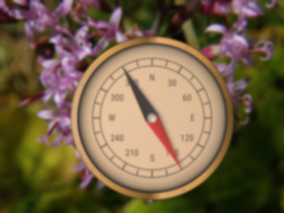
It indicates 150; °
